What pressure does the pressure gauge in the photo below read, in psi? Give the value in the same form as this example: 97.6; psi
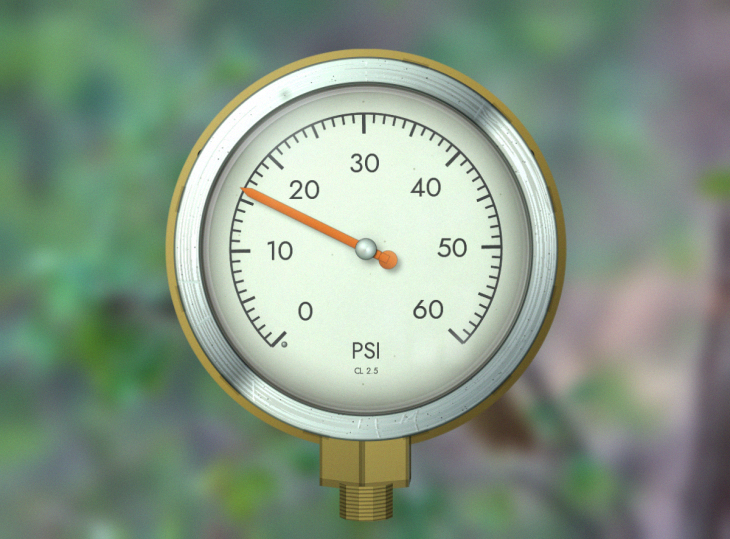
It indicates 16; psi
